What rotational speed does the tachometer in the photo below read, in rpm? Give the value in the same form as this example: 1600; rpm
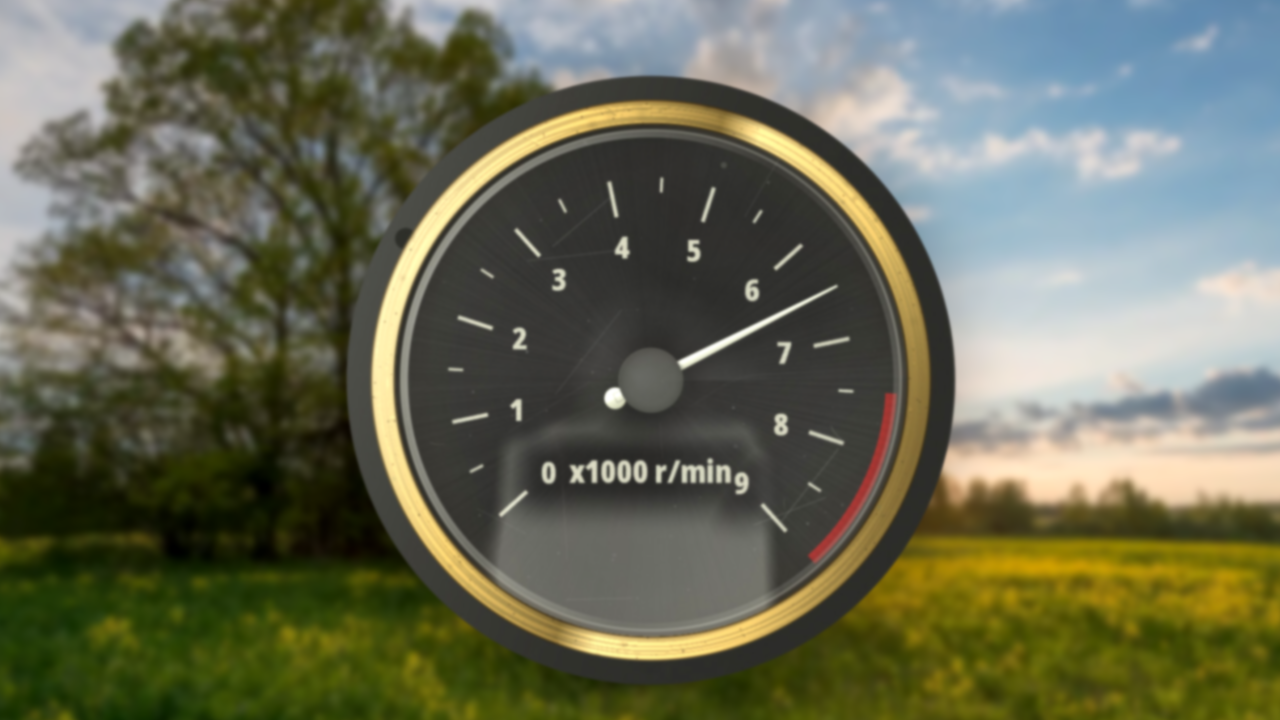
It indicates 6500; rpm
